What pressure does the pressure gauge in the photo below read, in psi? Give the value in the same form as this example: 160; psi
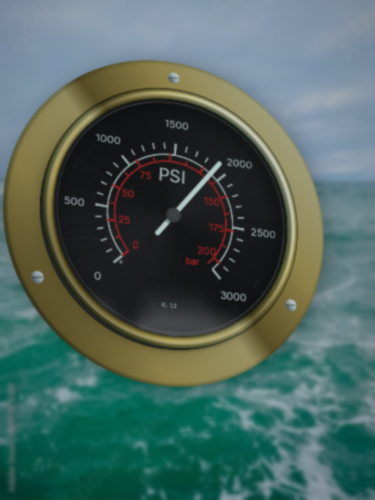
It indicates 1900; psi
